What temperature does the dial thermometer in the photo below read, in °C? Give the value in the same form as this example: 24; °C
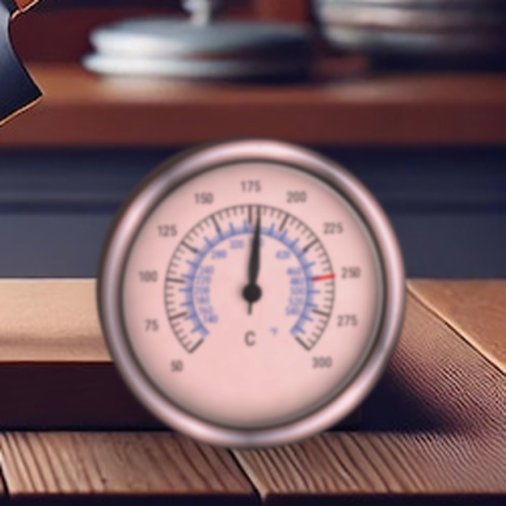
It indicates 180; °C
